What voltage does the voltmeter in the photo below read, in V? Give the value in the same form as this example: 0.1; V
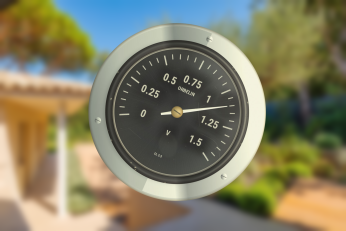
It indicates 1.1; V
